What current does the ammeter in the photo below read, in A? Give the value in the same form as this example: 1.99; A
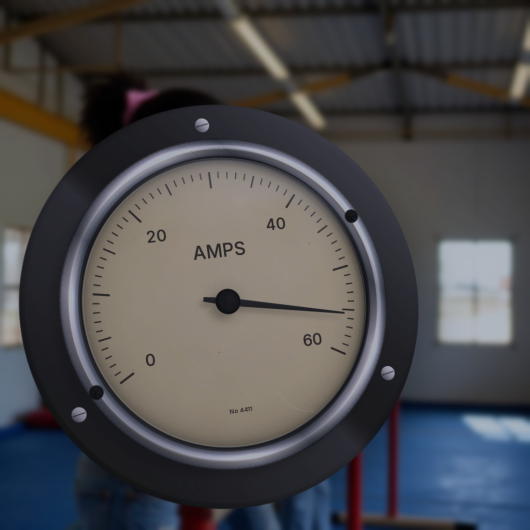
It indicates 55.5; A
